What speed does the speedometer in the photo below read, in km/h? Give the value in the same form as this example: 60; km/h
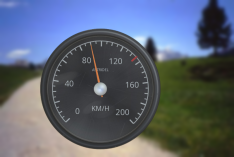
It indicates 90; km/h
